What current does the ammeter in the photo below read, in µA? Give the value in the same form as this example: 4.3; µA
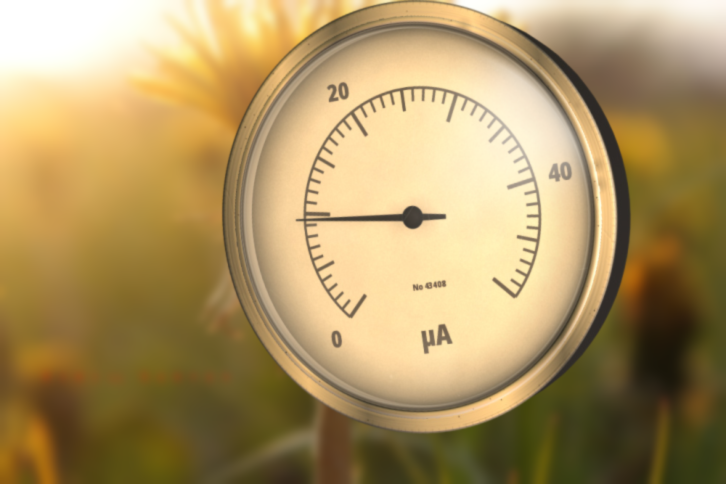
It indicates 9.5; µA
